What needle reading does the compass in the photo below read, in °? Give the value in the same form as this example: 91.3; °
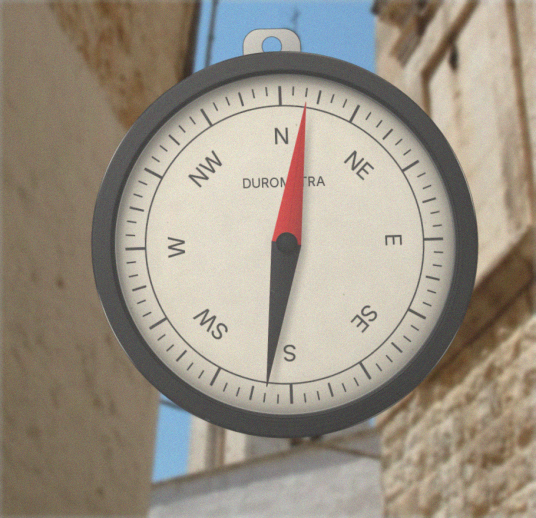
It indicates 10; °
